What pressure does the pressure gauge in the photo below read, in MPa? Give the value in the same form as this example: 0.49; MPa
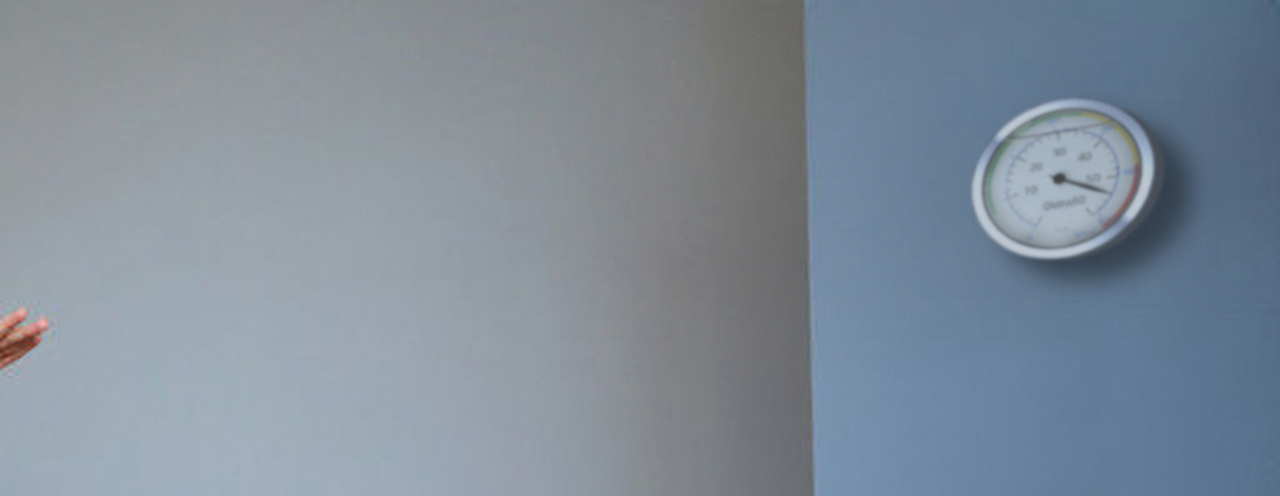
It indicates 54; MPa
